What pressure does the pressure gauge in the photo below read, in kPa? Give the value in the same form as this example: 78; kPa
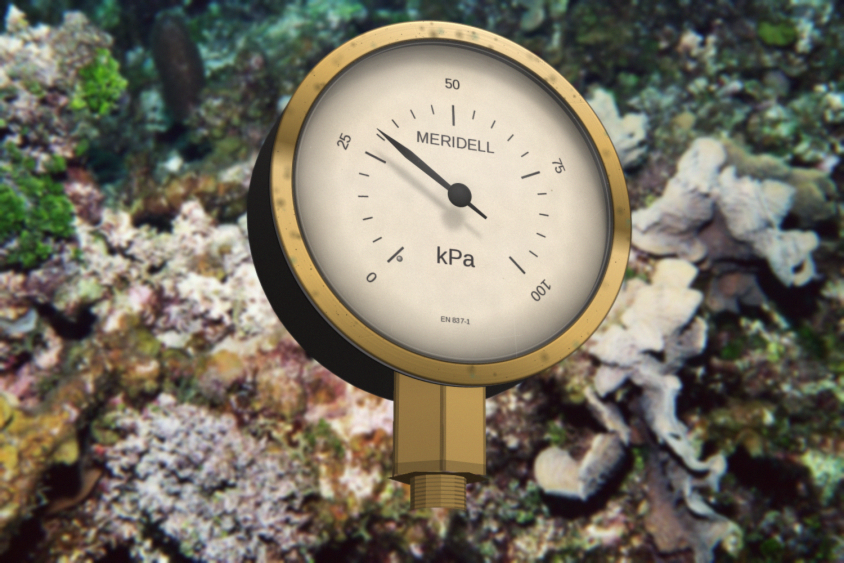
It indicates 30; kPa
